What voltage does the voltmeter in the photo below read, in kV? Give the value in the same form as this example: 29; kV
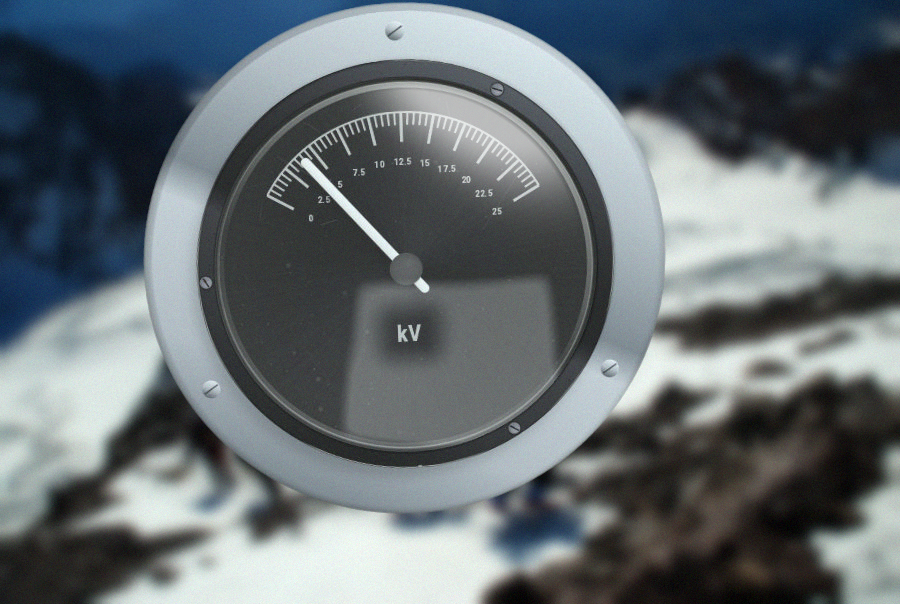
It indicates 4; kV
